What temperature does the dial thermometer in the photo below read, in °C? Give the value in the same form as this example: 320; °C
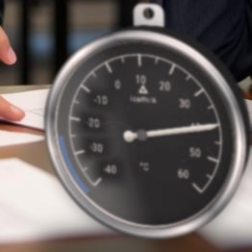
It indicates 40; °C
